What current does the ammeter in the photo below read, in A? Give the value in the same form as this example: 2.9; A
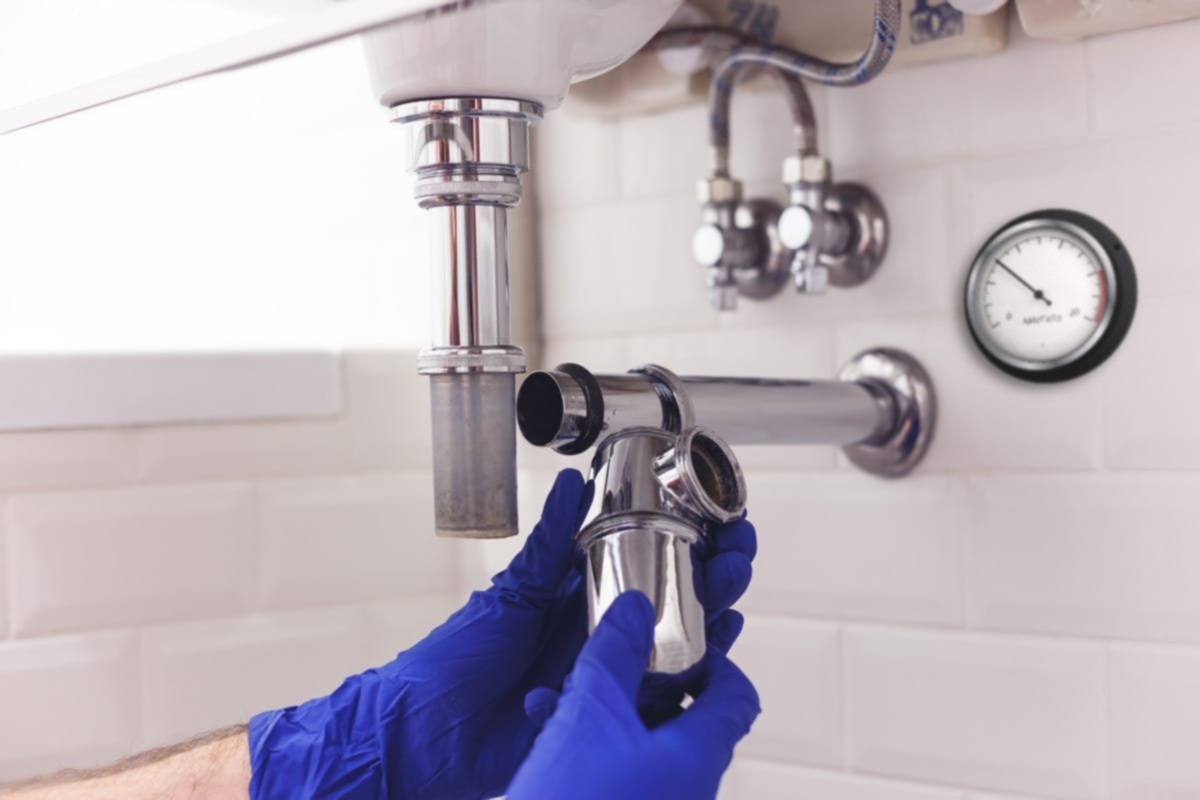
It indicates 6; A
